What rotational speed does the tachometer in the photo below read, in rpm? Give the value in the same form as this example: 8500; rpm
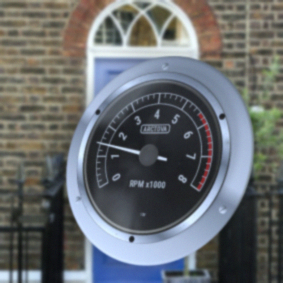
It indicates 1400; rpm
